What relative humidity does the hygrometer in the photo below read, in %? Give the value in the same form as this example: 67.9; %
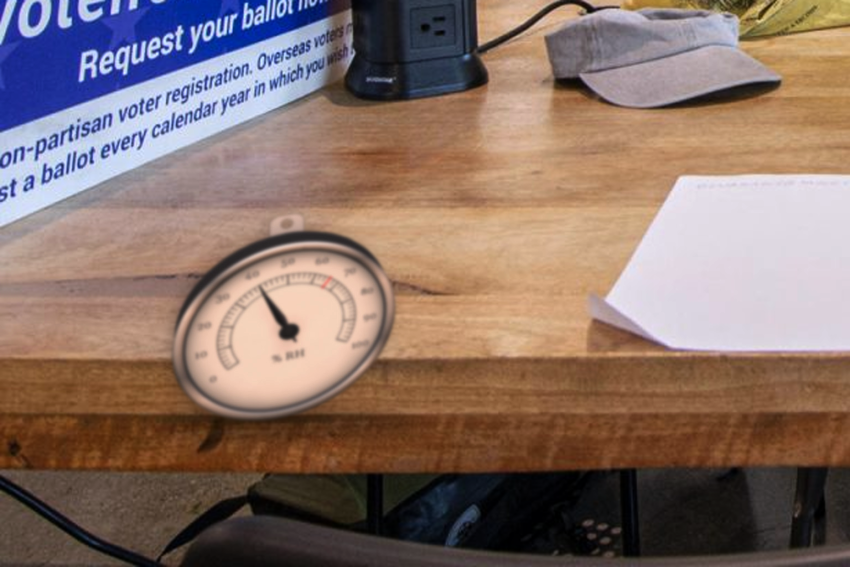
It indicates 40; %
